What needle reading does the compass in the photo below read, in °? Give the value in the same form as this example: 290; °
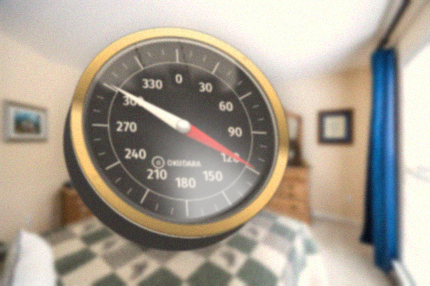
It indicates 120; °
